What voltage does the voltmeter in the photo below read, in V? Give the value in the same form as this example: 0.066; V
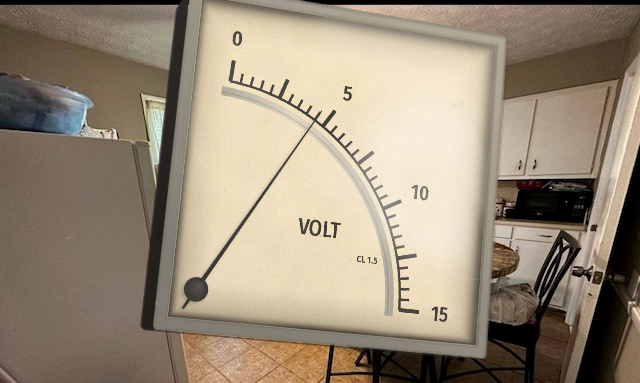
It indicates 4.5; V
